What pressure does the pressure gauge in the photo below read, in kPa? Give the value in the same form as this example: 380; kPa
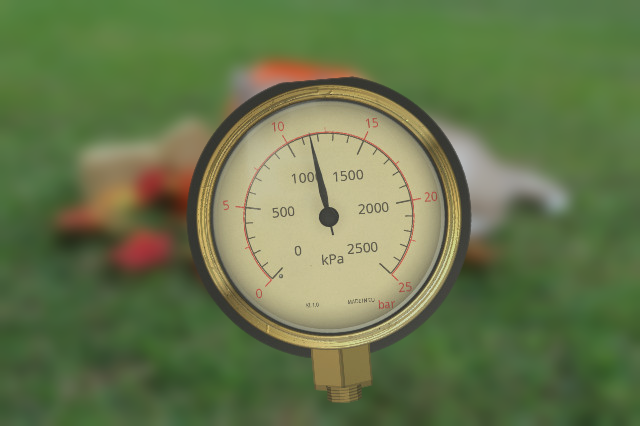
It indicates 1150; kPa
